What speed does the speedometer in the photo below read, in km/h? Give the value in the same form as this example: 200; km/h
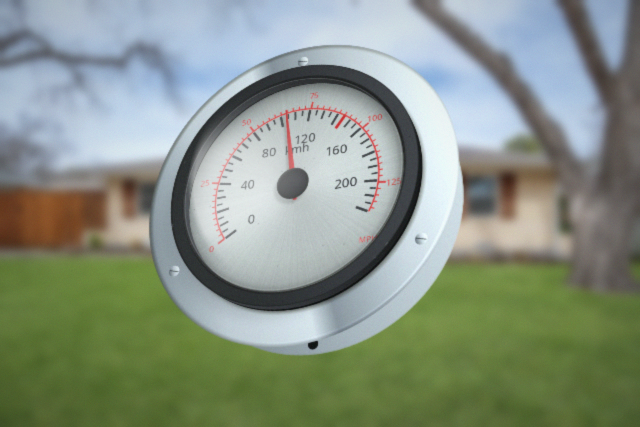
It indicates 105; km/h
